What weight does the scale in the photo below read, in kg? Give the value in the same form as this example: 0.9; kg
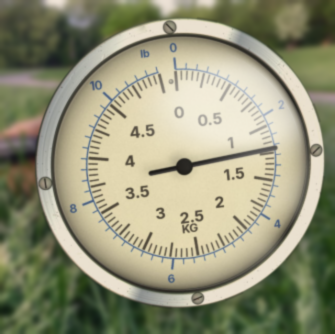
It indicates 1.2; kg
